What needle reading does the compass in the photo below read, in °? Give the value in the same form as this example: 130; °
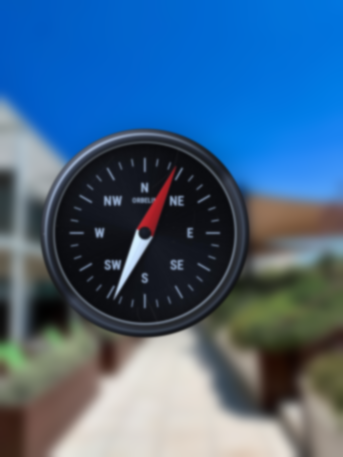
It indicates 25; °
